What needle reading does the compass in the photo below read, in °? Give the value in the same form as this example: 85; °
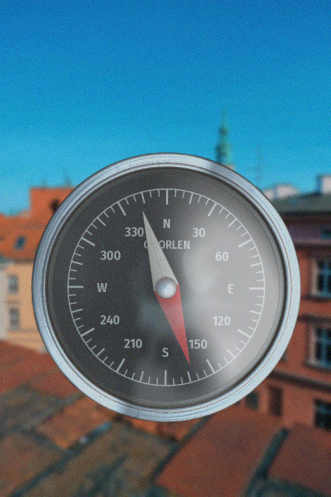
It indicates 162.5; °
